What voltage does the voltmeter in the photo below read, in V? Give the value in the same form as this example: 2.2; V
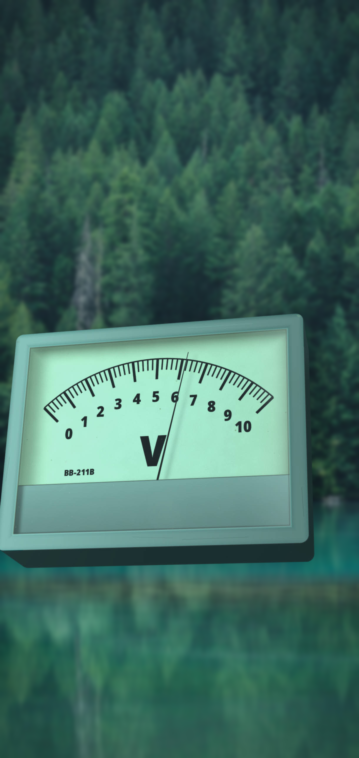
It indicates 6.2; V
